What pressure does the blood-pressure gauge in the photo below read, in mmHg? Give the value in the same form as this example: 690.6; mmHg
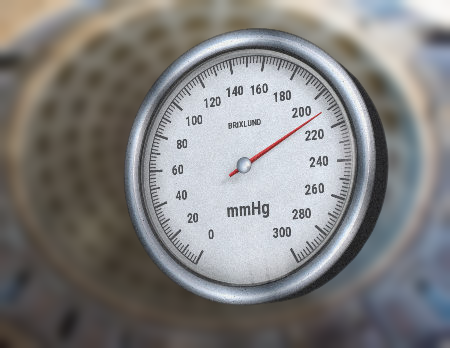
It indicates 210; mmHg
